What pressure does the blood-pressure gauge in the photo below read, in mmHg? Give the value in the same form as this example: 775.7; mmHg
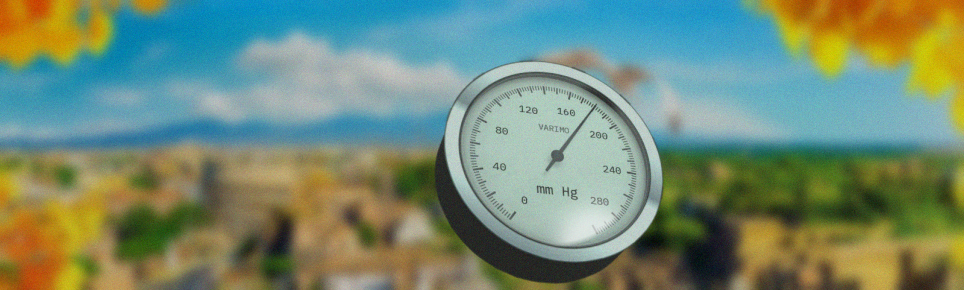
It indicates 180; mmHg
